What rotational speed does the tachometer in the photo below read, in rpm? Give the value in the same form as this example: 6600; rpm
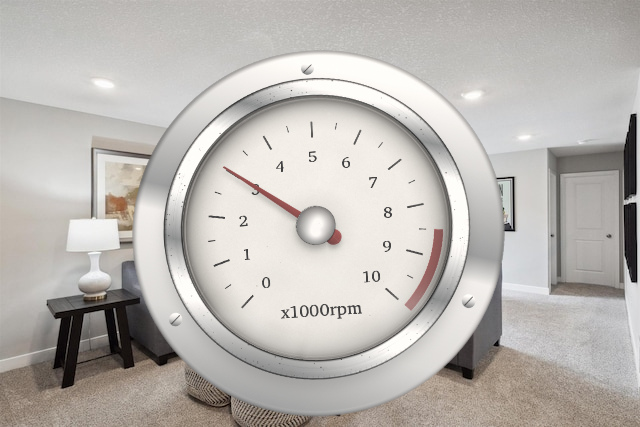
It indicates 3000; rpm
